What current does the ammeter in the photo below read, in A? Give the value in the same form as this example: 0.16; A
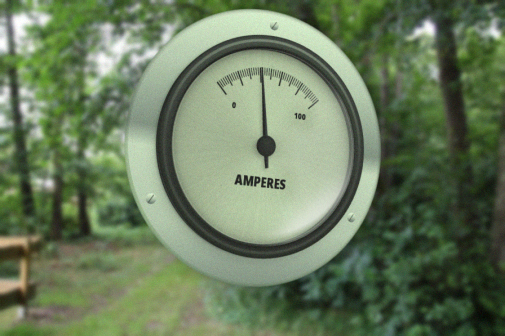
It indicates 40; A
